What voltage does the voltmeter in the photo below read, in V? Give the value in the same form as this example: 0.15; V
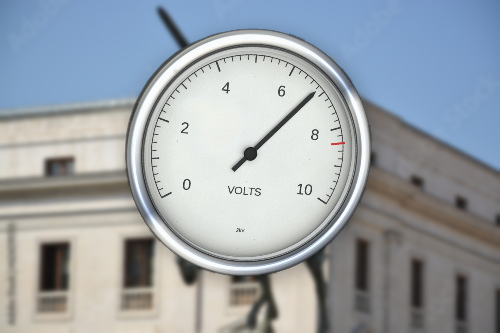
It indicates 6.8; V
